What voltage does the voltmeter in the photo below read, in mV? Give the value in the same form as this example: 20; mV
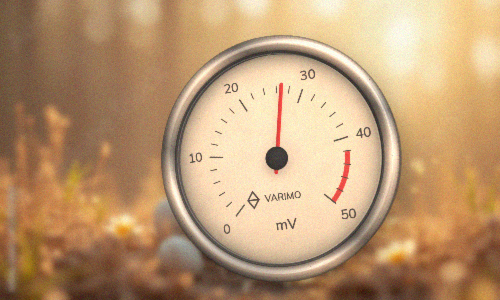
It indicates 27; mV
